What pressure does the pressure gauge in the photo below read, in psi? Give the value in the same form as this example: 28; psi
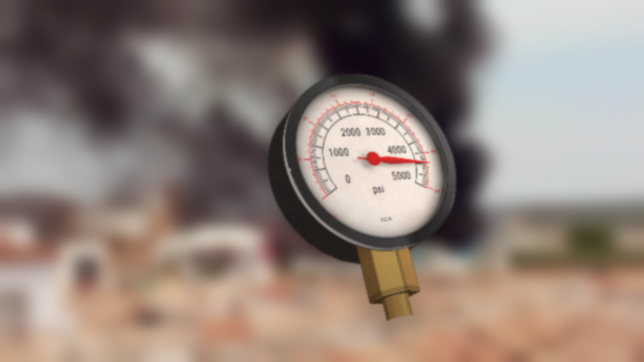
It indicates 4500; psi
